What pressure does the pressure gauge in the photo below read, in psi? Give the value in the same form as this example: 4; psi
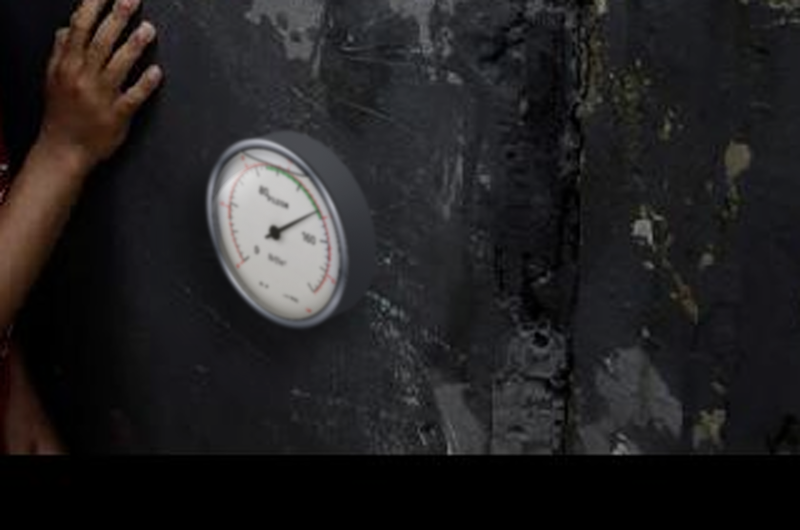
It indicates 140; psi
